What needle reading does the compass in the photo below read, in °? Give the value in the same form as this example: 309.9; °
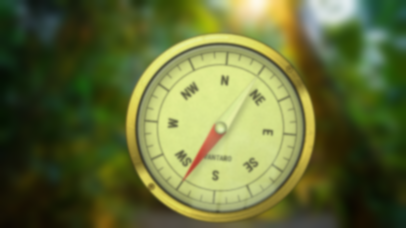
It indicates 210; °
